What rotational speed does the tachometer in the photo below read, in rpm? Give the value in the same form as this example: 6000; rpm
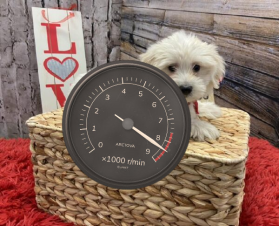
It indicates 8400; rpm
